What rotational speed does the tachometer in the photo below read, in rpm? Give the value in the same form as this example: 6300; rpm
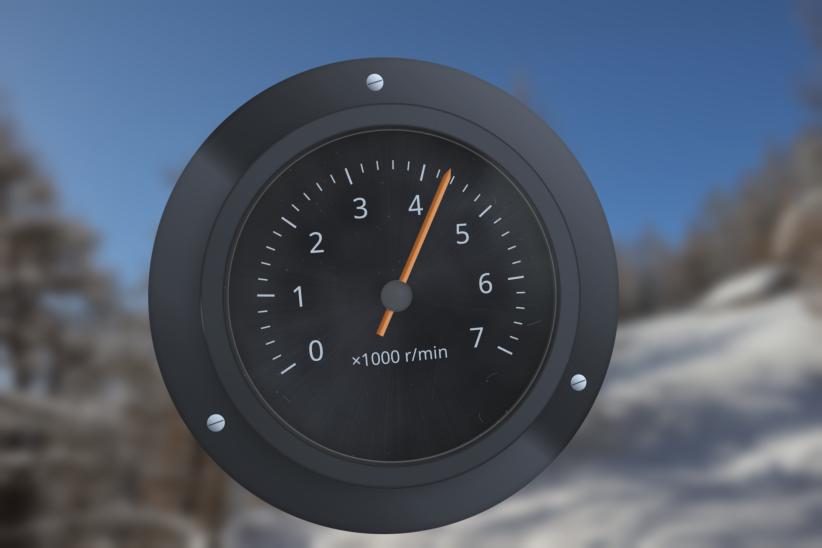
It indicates 4300; rpm
